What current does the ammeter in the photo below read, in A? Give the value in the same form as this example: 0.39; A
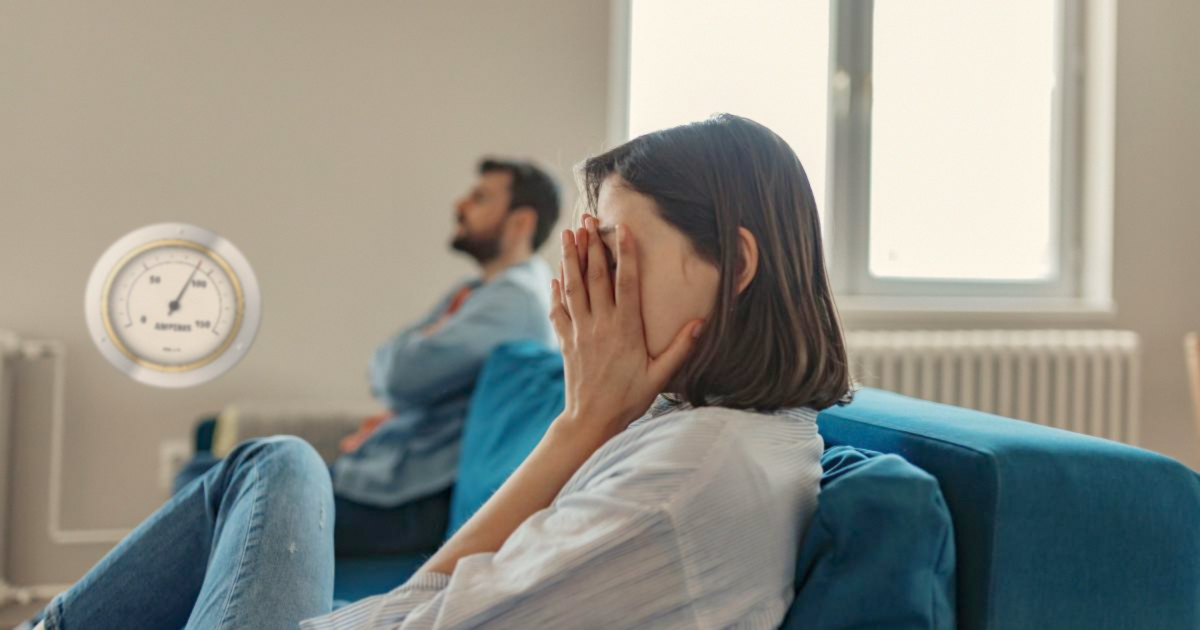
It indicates 90; A
